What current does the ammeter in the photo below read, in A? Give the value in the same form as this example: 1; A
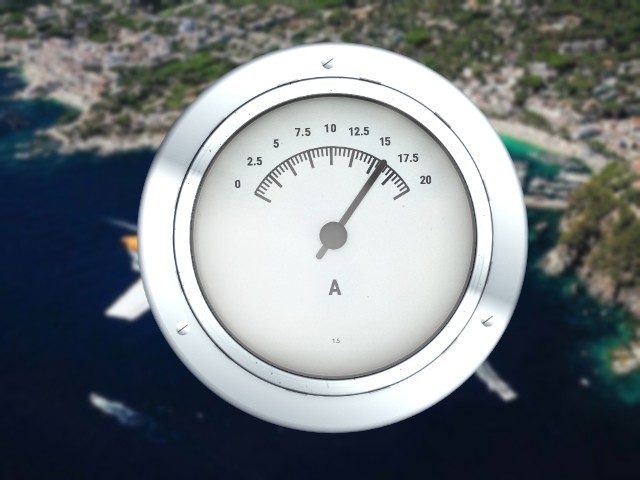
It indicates 16; A
